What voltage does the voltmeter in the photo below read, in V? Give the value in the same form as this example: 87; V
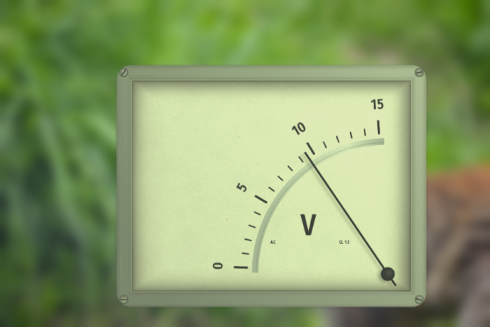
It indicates 9.5; V
